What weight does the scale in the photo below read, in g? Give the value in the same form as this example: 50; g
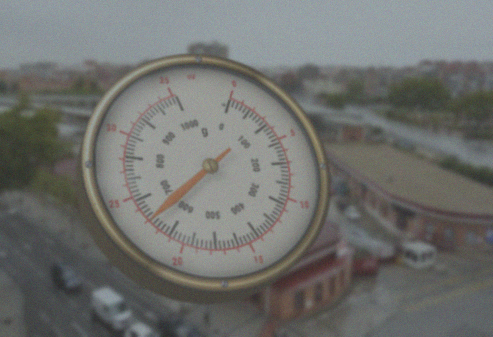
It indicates 650; g
